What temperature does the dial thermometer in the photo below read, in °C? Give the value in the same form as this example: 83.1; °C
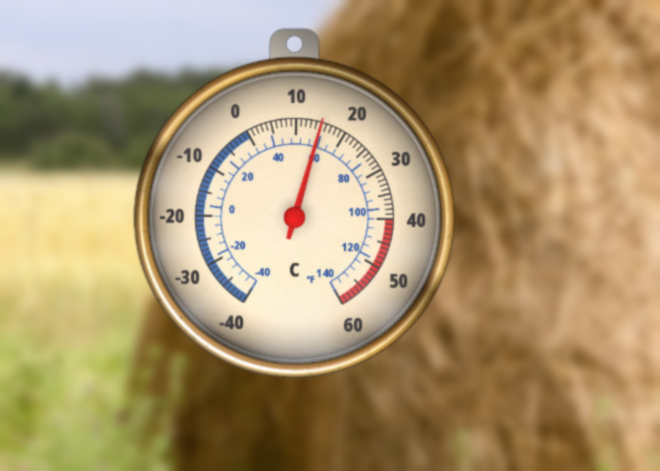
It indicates 15; °C
